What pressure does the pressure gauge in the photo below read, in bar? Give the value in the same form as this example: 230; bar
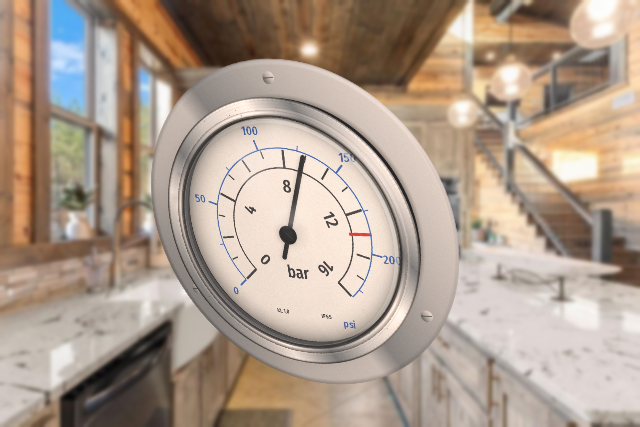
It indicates 9; bar
